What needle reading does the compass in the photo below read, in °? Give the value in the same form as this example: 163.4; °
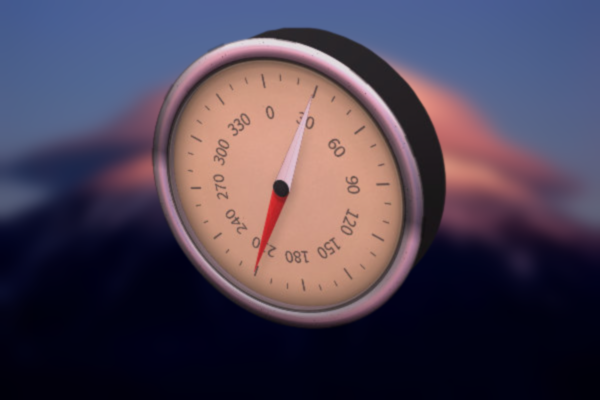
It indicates 210; °
